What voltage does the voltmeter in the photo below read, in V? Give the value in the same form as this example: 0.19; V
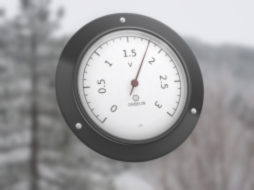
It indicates 1.8; V
